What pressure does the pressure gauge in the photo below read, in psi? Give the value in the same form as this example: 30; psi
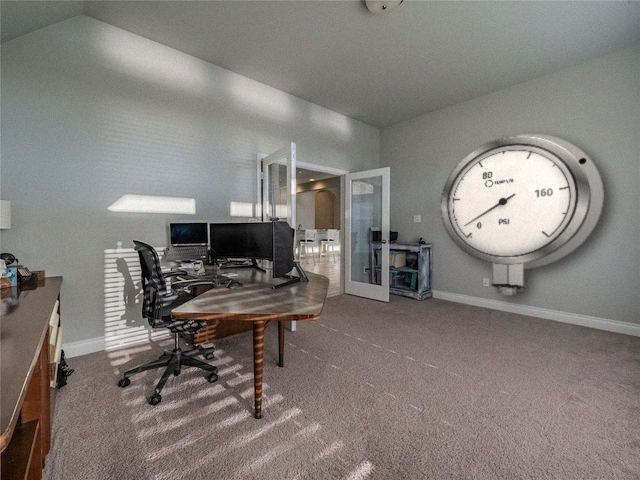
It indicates 10; psi
